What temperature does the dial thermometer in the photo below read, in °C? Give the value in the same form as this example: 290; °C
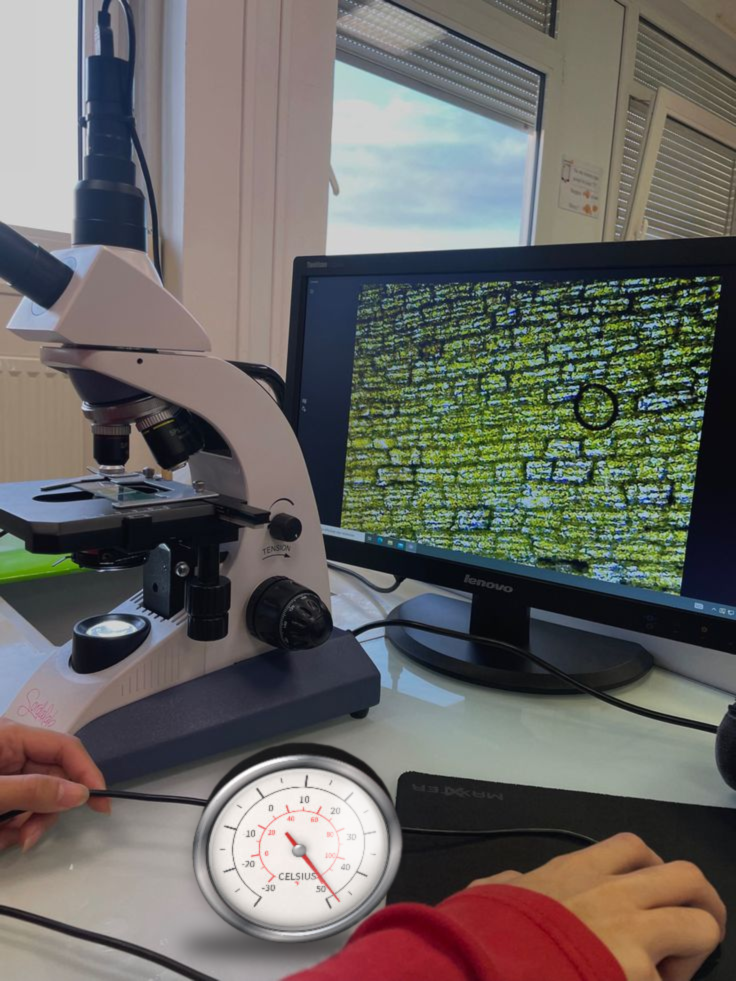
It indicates 47.5; °C
